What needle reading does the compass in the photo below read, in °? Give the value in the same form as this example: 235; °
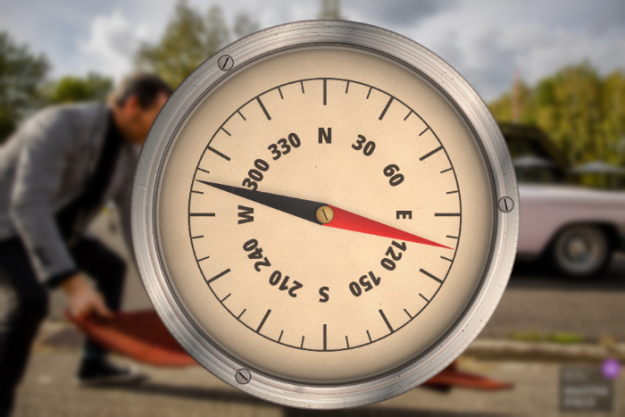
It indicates 105; °
